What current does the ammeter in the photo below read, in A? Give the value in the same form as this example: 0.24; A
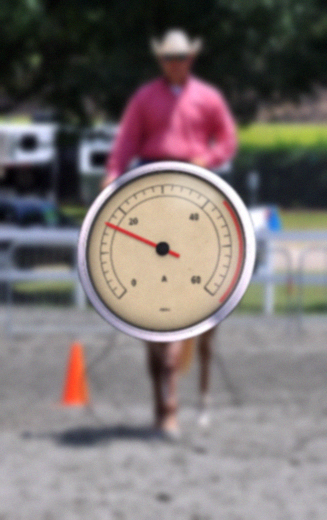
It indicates 16; A
